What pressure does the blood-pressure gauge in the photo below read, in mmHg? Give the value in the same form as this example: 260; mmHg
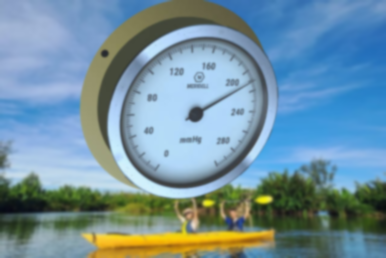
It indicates 210; mmHg
